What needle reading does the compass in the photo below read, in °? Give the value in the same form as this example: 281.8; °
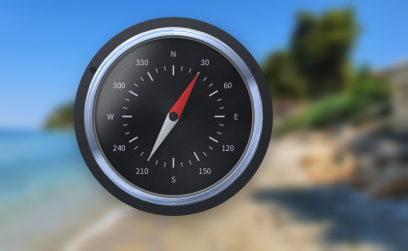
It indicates 30; °
